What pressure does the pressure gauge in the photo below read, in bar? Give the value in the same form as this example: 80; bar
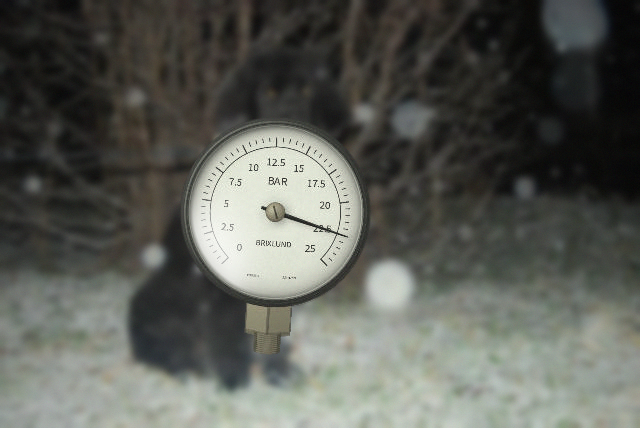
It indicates 22.5; bar
